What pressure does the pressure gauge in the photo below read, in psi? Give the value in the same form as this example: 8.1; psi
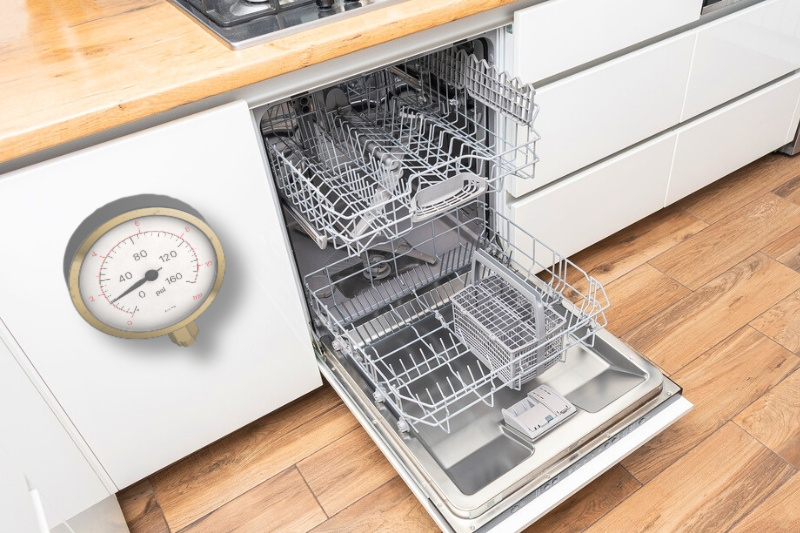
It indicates 20; psi
